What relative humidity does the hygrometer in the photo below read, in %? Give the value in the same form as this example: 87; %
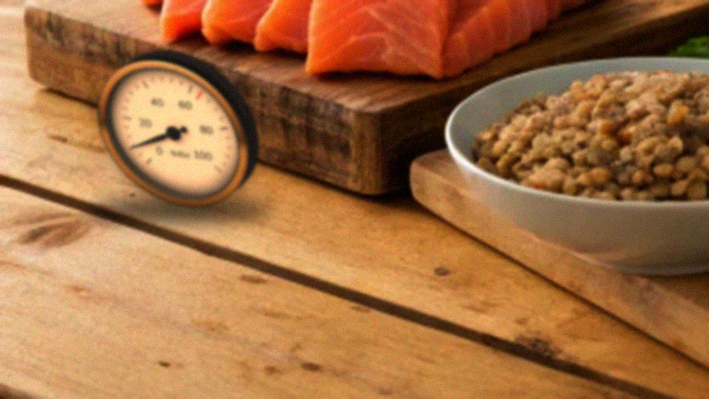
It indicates 8; %
